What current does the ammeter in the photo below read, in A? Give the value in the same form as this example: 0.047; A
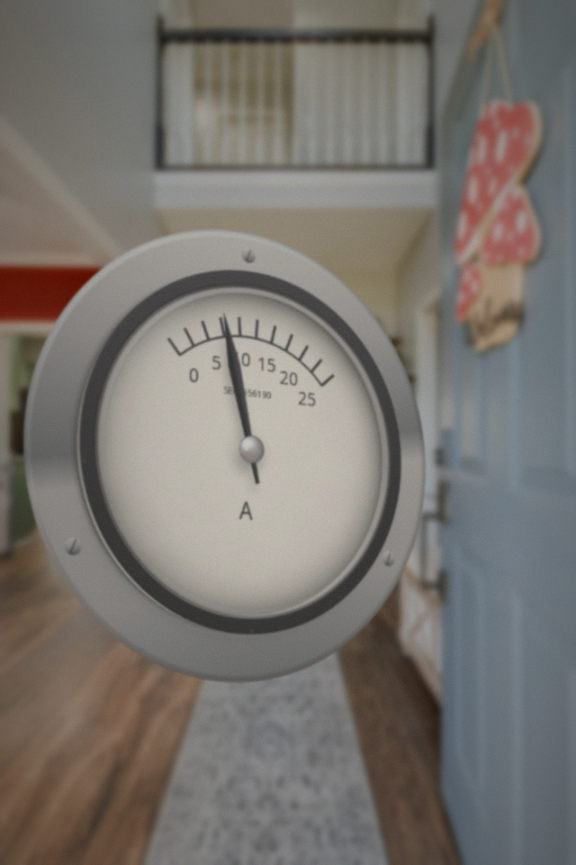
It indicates 7.5; A
